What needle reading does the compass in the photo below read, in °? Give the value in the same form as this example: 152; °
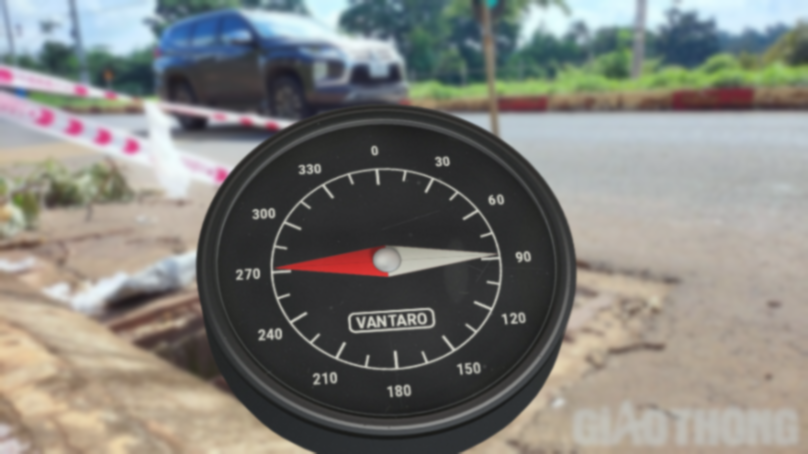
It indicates 270; °
